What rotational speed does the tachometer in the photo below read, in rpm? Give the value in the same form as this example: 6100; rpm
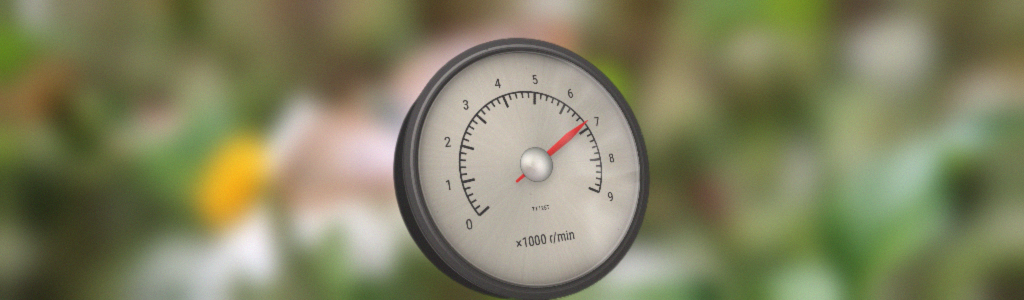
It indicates 6800; rpm
